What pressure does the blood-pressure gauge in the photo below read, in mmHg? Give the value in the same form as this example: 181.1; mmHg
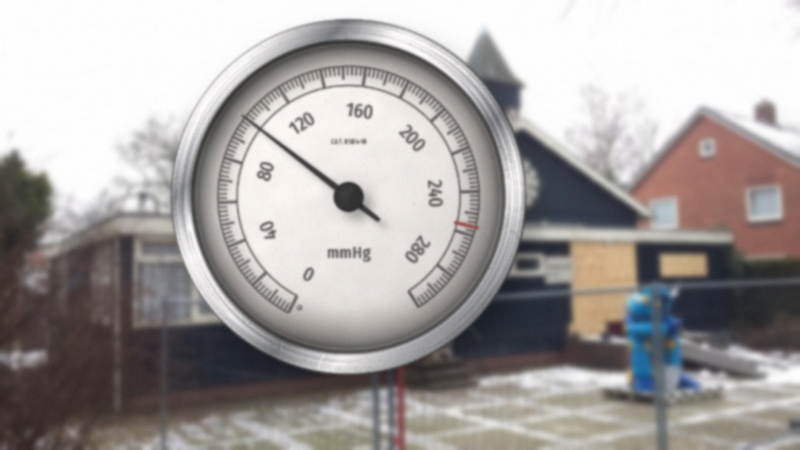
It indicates 100; mmHg
